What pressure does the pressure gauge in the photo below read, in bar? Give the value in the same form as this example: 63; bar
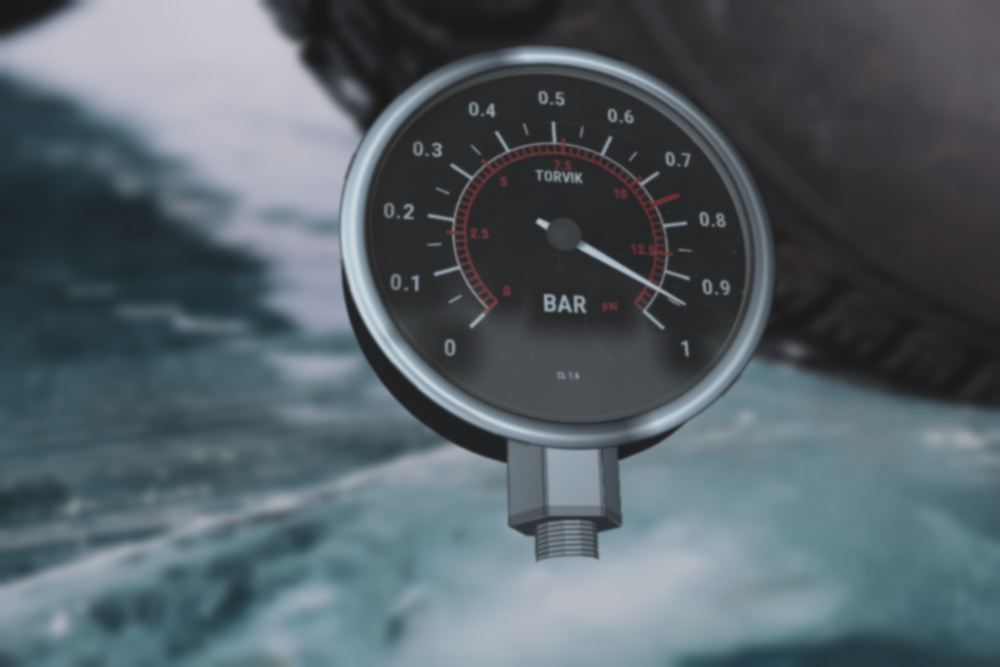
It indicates 0.95; bar
